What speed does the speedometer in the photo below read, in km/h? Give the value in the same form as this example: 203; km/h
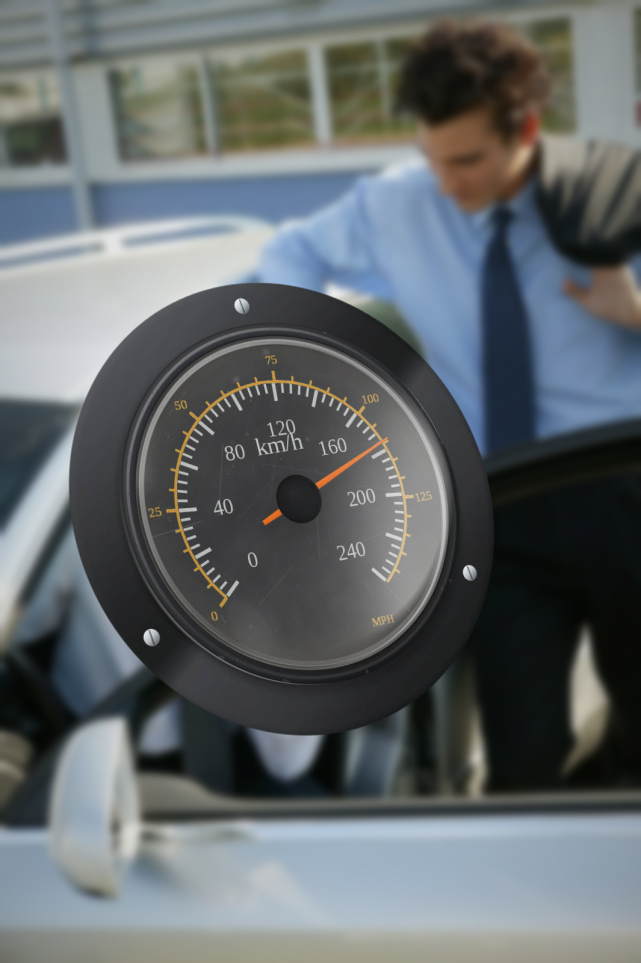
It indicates 176; km/h
